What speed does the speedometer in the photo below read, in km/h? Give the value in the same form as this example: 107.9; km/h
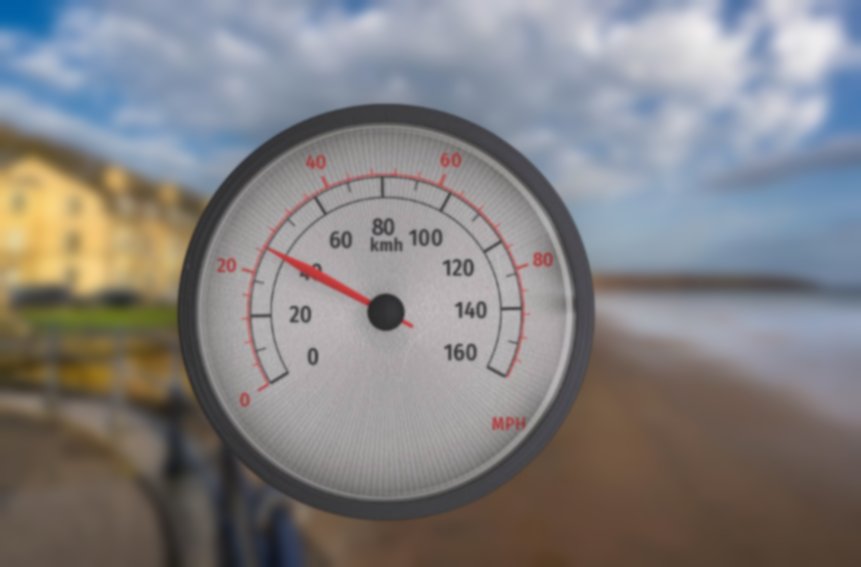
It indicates 40; km/h
